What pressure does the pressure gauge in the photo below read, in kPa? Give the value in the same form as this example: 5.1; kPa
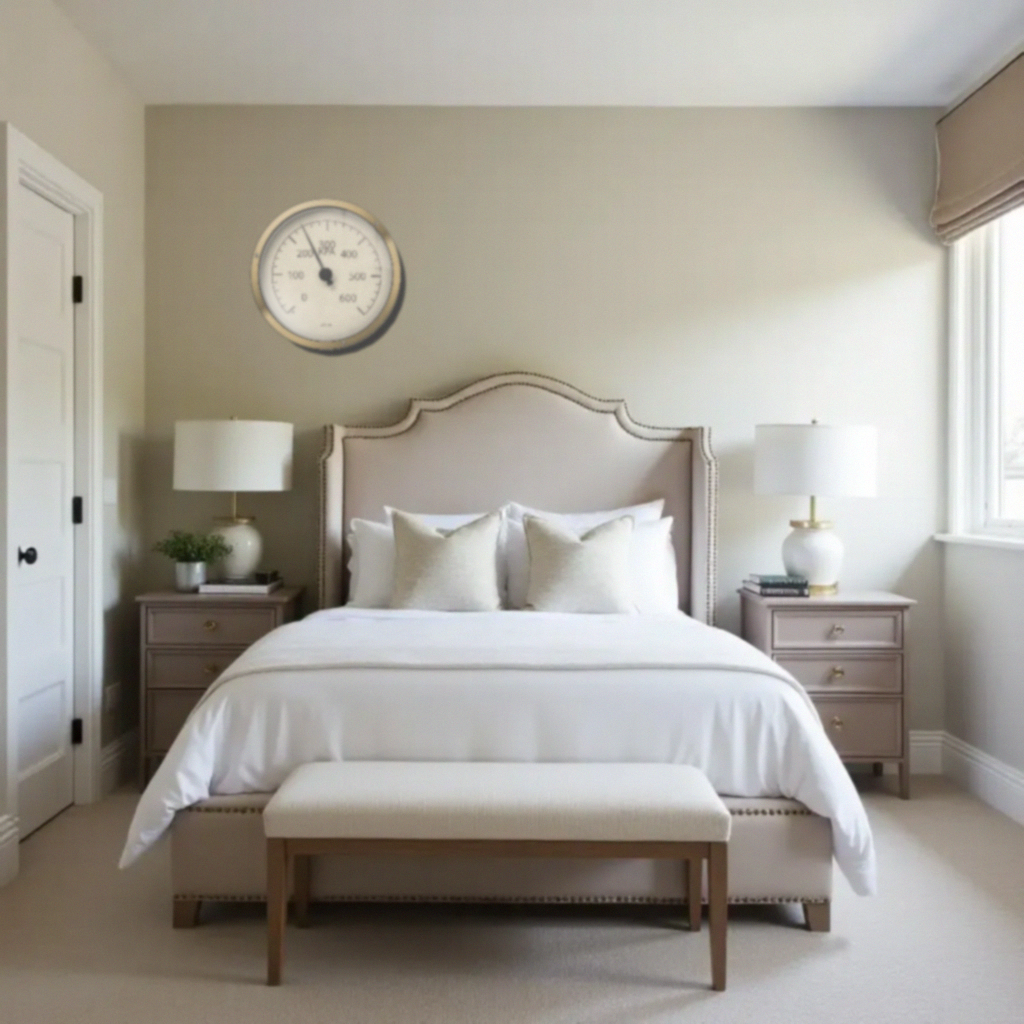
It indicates 240; kPa
